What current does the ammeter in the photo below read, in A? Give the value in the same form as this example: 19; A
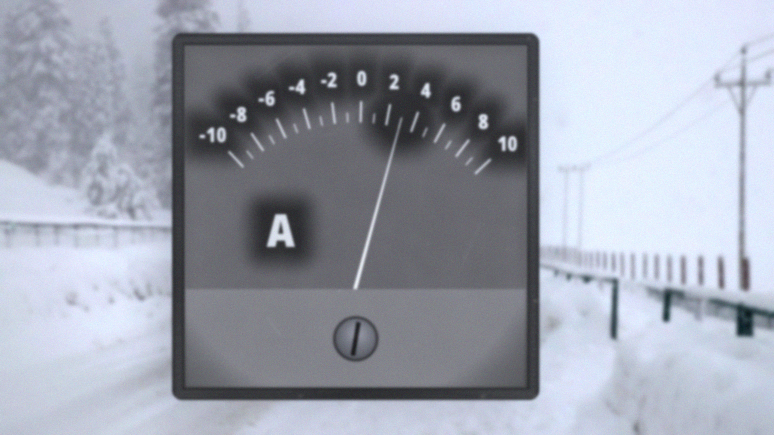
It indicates 3; A
